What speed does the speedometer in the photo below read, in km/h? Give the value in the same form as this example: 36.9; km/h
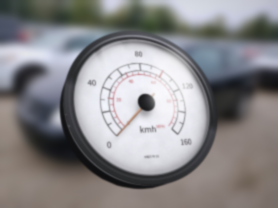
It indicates 0; km/h
